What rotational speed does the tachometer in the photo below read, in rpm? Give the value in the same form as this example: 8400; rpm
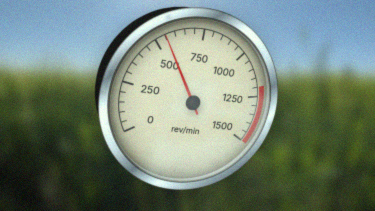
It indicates 550; rpm
